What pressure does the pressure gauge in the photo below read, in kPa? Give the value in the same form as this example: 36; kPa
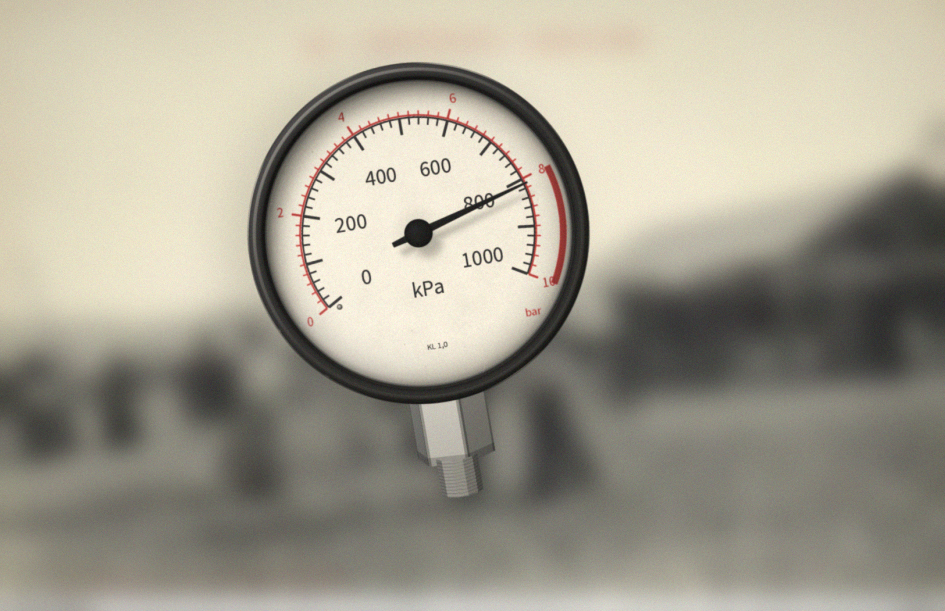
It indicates 810; kPa
